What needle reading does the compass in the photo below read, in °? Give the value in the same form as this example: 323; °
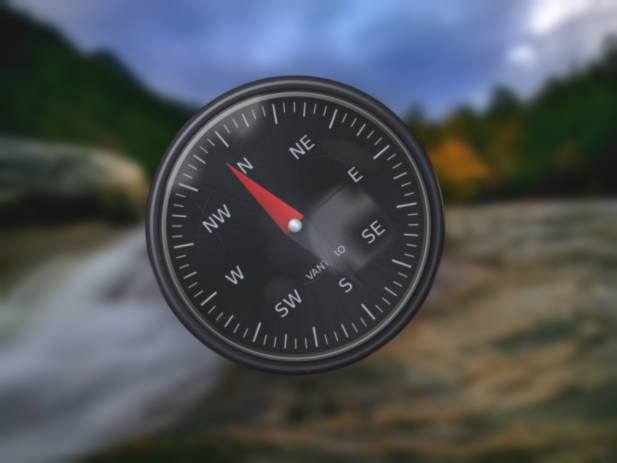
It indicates 352.5; °
